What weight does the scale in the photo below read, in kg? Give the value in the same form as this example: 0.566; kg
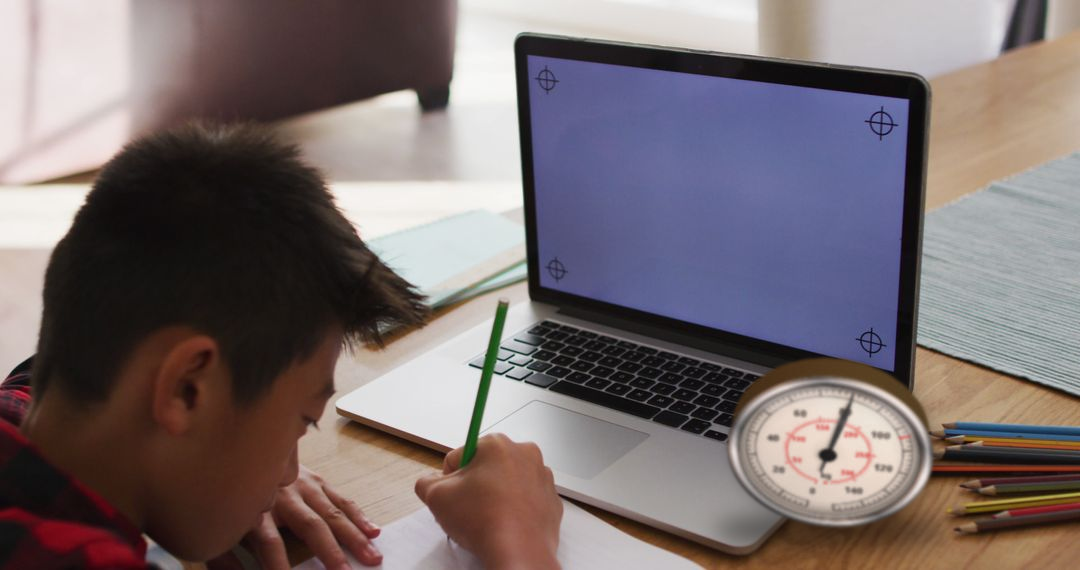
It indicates 80; kg
